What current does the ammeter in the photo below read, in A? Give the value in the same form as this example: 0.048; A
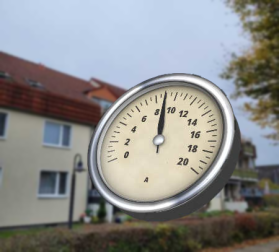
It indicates 9; A
